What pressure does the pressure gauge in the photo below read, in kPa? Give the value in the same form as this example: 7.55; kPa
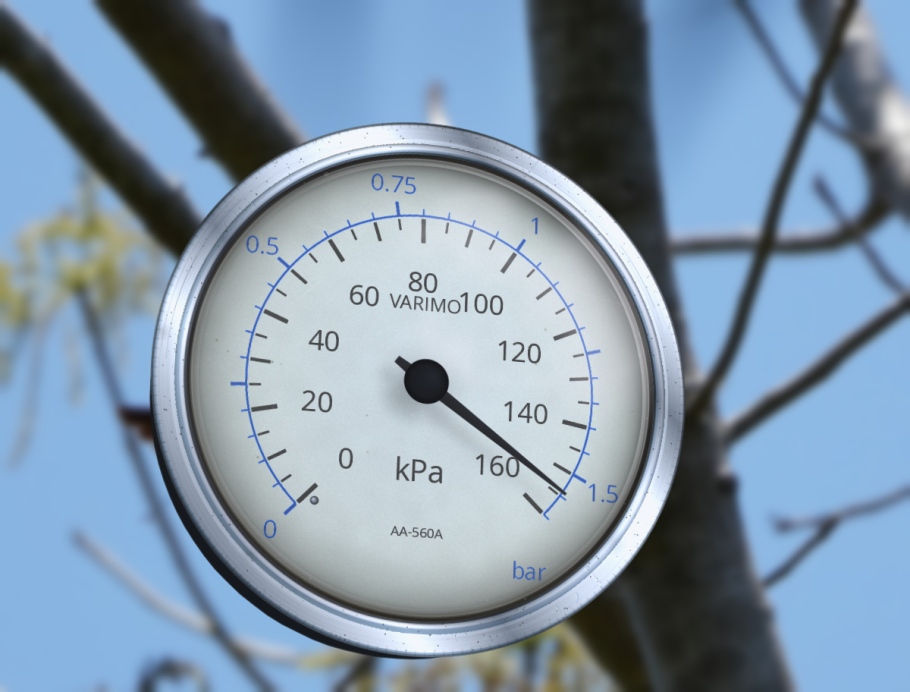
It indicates 155; kPa
